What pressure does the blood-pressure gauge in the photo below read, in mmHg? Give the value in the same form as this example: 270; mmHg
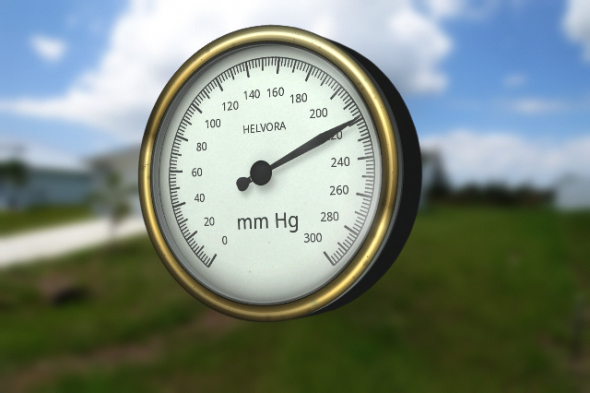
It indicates 220; mmHg
